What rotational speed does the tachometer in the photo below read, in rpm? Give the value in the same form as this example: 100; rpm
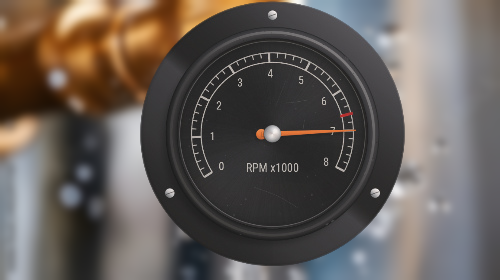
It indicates 7000; rpm
